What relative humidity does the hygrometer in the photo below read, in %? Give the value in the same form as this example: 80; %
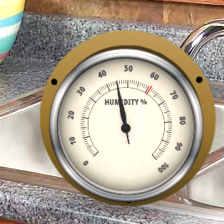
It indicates 45; %
